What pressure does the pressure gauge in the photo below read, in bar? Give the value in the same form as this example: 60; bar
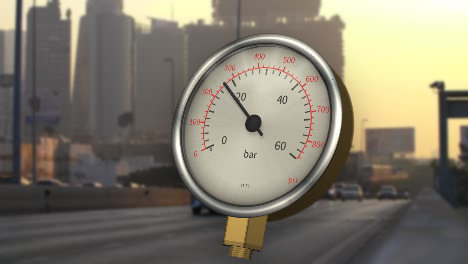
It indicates 18; bar
